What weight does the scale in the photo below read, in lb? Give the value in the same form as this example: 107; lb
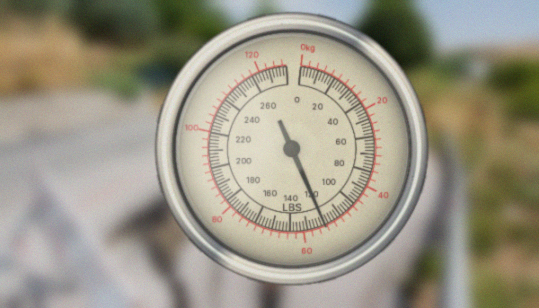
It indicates 120; lb
